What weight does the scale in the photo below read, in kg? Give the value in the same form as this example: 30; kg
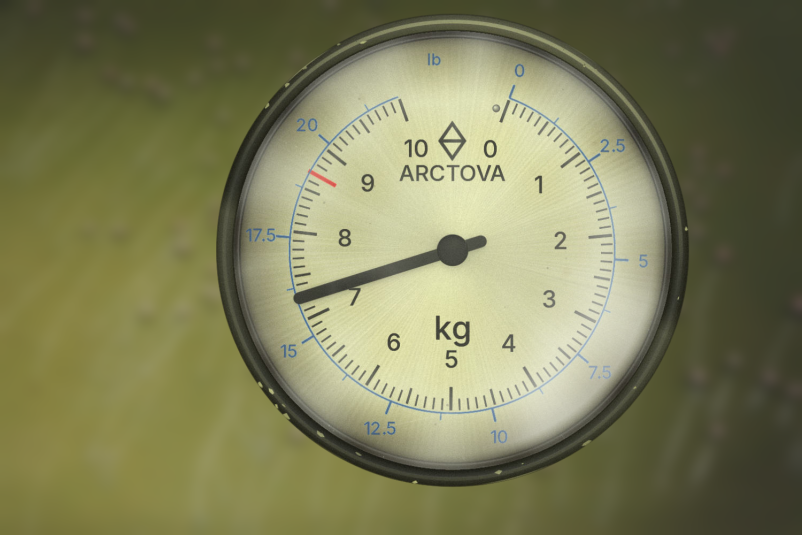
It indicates 7.25; kg
